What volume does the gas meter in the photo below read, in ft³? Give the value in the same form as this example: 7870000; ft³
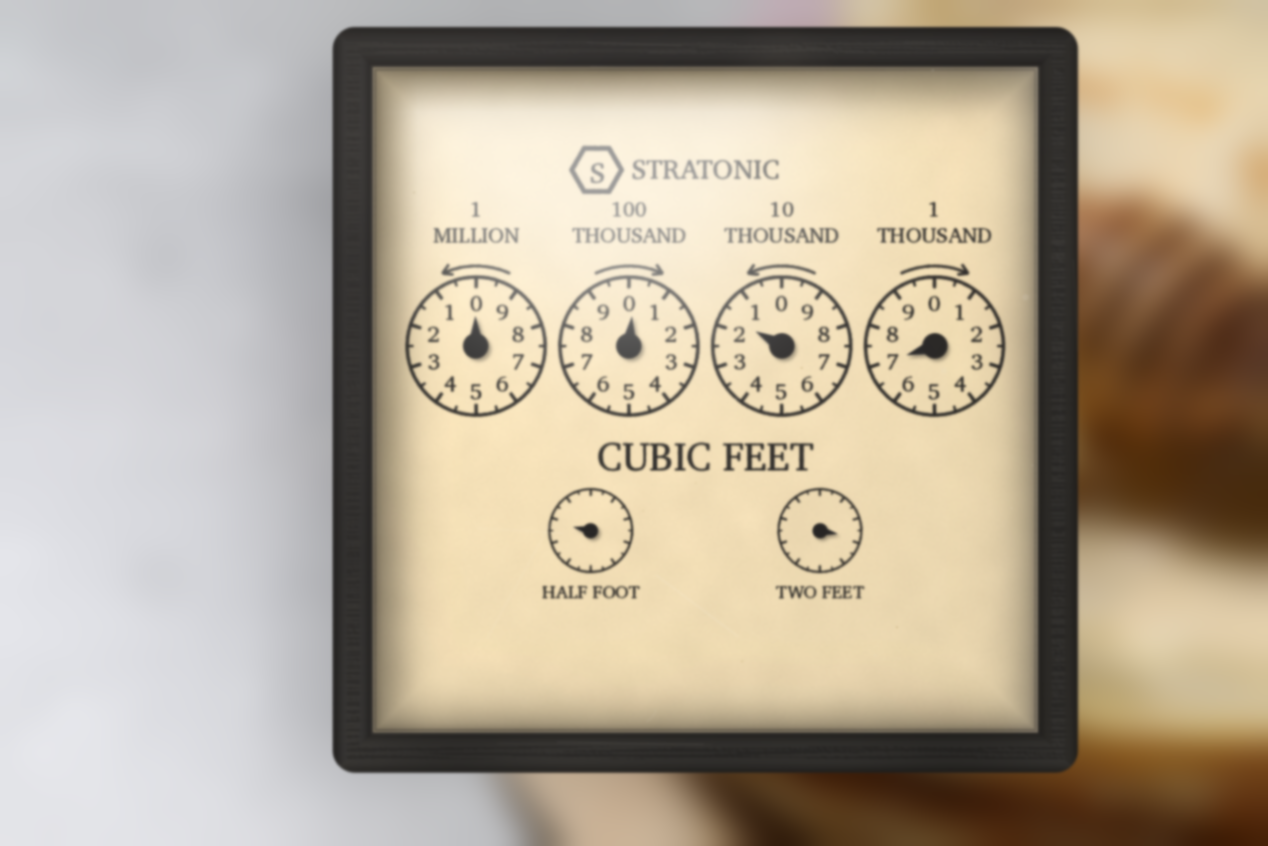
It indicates 1700; ft³
